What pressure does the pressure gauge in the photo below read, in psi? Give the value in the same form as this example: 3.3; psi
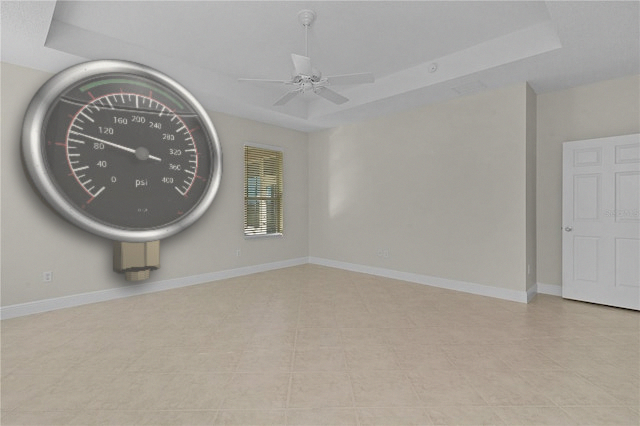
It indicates 90; psi
